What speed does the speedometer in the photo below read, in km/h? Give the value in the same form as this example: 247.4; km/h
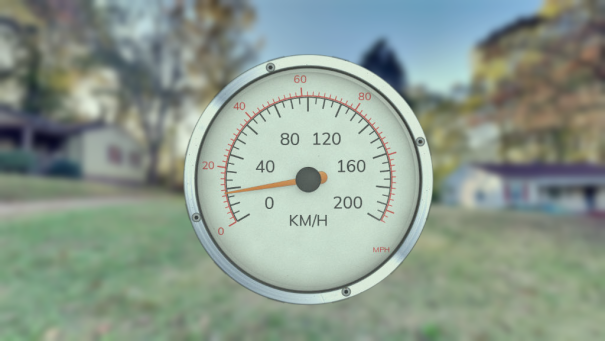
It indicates 17.5; km/h
